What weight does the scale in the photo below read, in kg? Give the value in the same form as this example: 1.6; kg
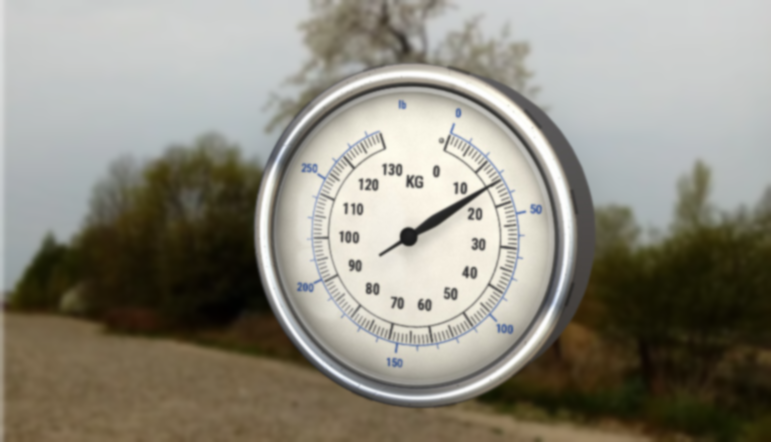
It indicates 15; kg
